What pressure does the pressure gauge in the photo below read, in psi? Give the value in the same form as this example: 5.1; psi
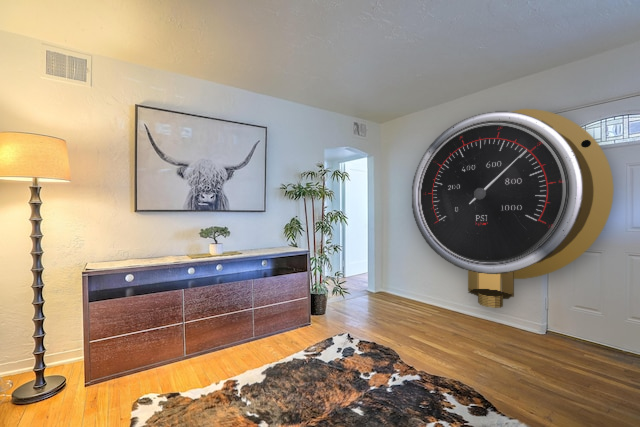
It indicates 700; psi
